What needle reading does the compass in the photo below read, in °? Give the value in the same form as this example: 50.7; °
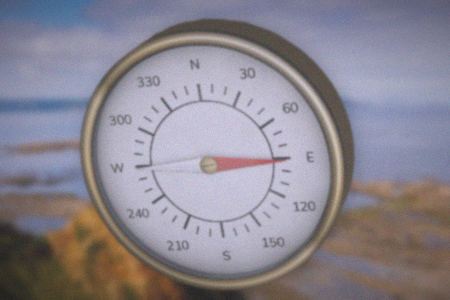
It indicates 90; °
